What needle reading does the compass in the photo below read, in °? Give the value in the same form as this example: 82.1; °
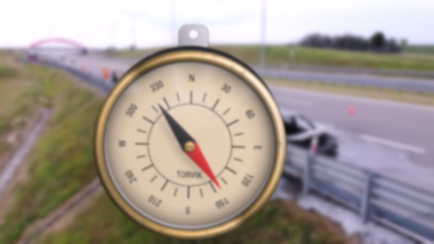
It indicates 142.5; °
